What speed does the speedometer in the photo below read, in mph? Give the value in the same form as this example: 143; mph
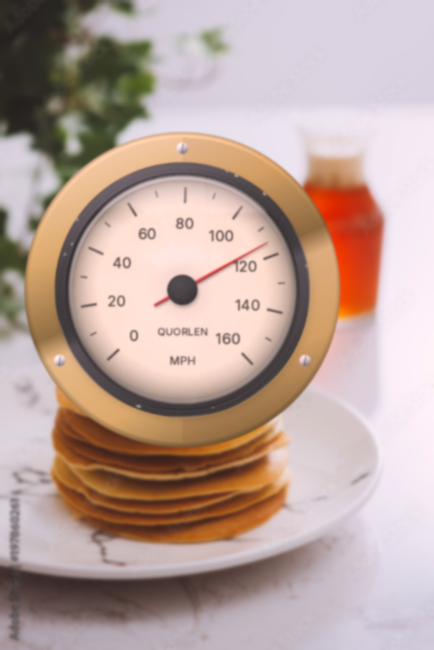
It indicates 115; mph
